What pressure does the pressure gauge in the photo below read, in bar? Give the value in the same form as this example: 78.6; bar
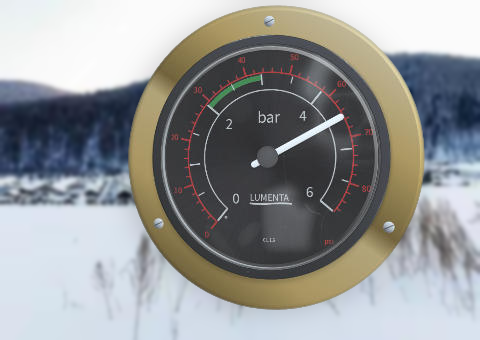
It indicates 4.5; bar
